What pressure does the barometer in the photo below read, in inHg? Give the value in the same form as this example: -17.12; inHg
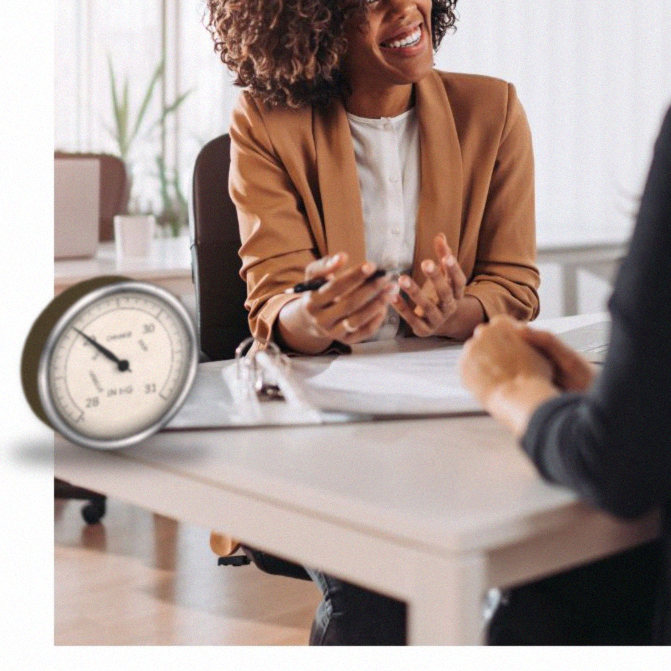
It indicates 29; inHg
